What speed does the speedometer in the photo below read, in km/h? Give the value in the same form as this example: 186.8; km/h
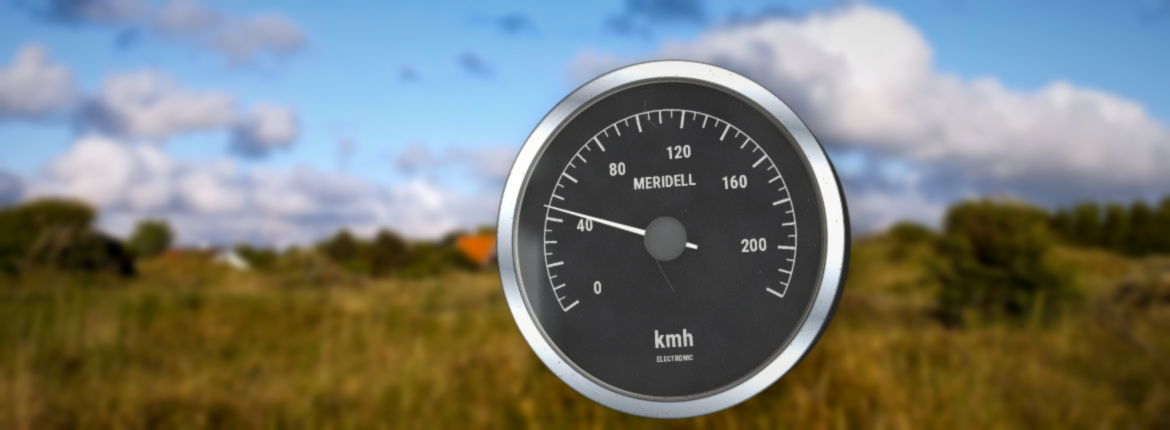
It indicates 45; km/h
